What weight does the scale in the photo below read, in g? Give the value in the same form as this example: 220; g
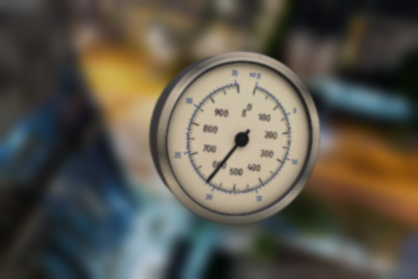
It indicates 600; g
